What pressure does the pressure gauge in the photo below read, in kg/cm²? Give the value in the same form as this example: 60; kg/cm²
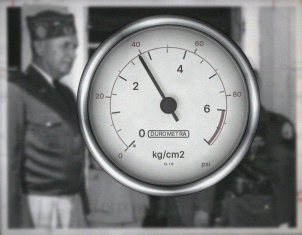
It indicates 2.75; kg/cm²
